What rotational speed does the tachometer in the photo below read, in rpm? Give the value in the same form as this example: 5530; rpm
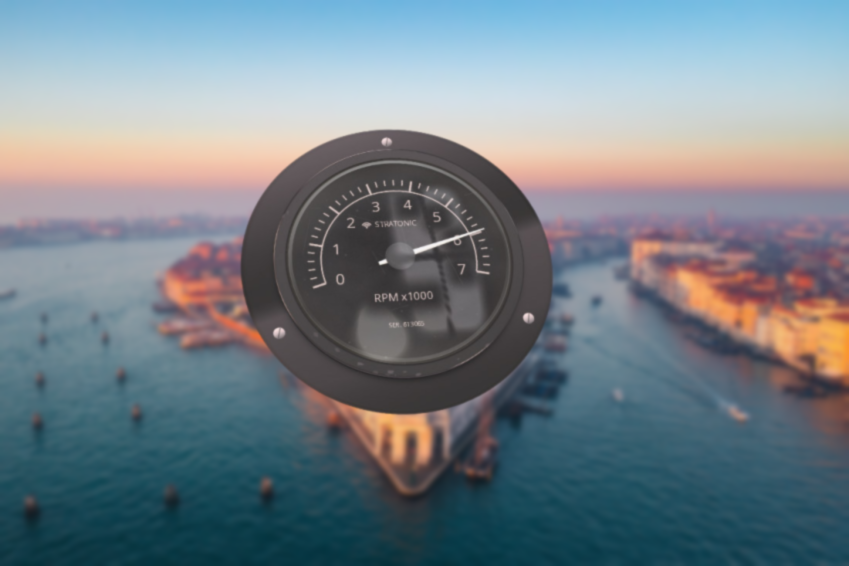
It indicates 6000; rpm
